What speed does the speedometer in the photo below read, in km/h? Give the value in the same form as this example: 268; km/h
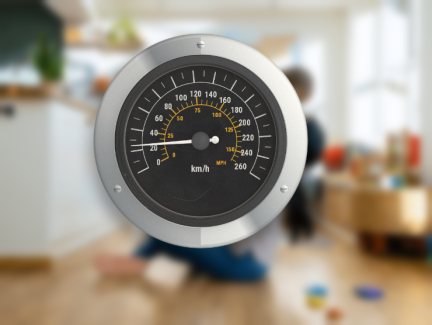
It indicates 25; km/h
